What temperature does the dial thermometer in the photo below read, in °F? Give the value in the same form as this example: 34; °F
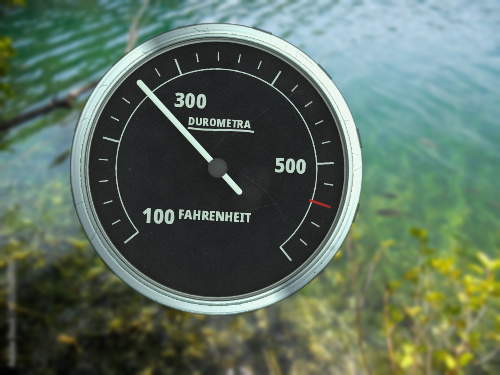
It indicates 260; °F
